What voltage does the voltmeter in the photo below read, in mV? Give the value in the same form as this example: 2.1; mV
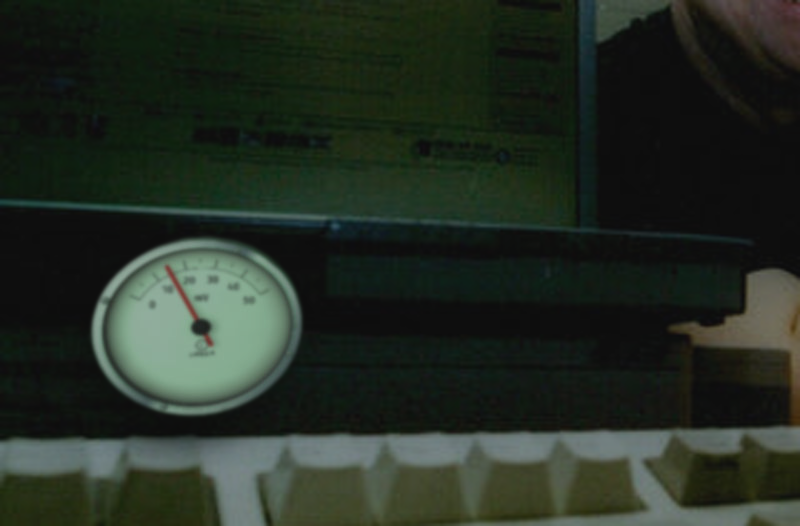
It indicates 15; mV
